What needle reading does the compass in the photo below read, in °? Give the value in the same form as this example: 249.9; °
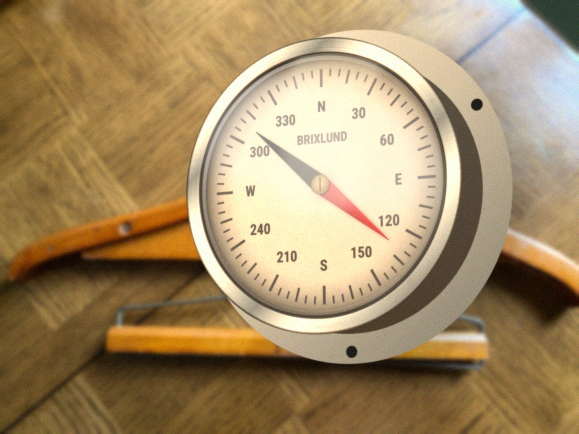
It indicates 130; °
